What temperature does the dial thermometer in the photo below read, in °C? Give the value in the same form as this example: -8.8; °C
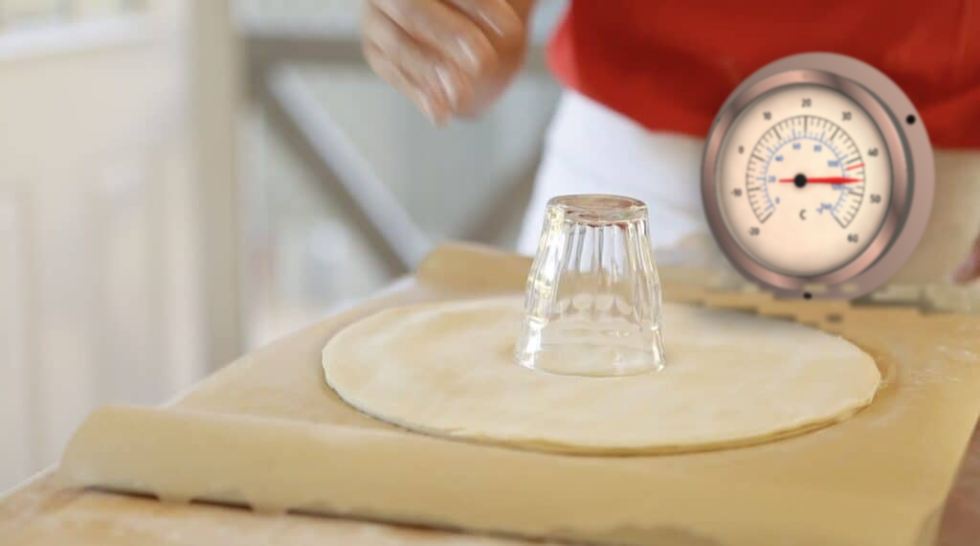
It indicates 46; °C
